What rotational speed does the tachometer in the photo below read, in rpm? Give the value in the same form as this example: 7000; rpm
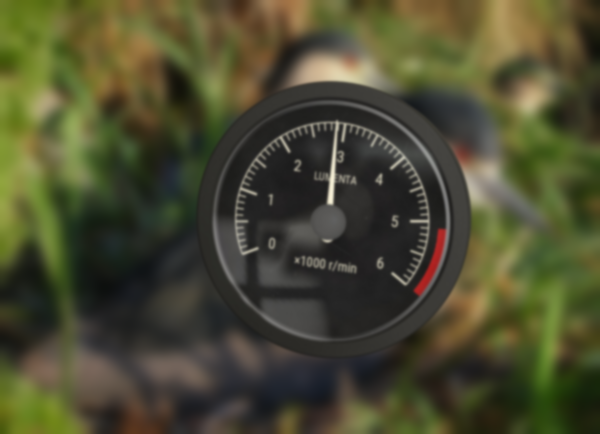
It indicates 2900; rpm
